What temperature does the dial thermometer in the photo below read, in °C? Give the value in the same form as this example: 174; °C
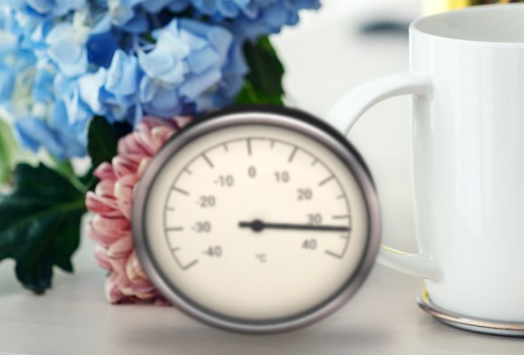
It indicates 32.5; °C
